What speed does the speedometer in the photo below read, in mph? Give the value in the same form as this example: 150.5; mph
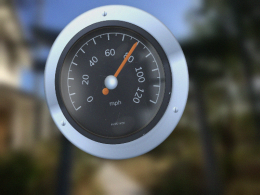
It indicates 80; mph
